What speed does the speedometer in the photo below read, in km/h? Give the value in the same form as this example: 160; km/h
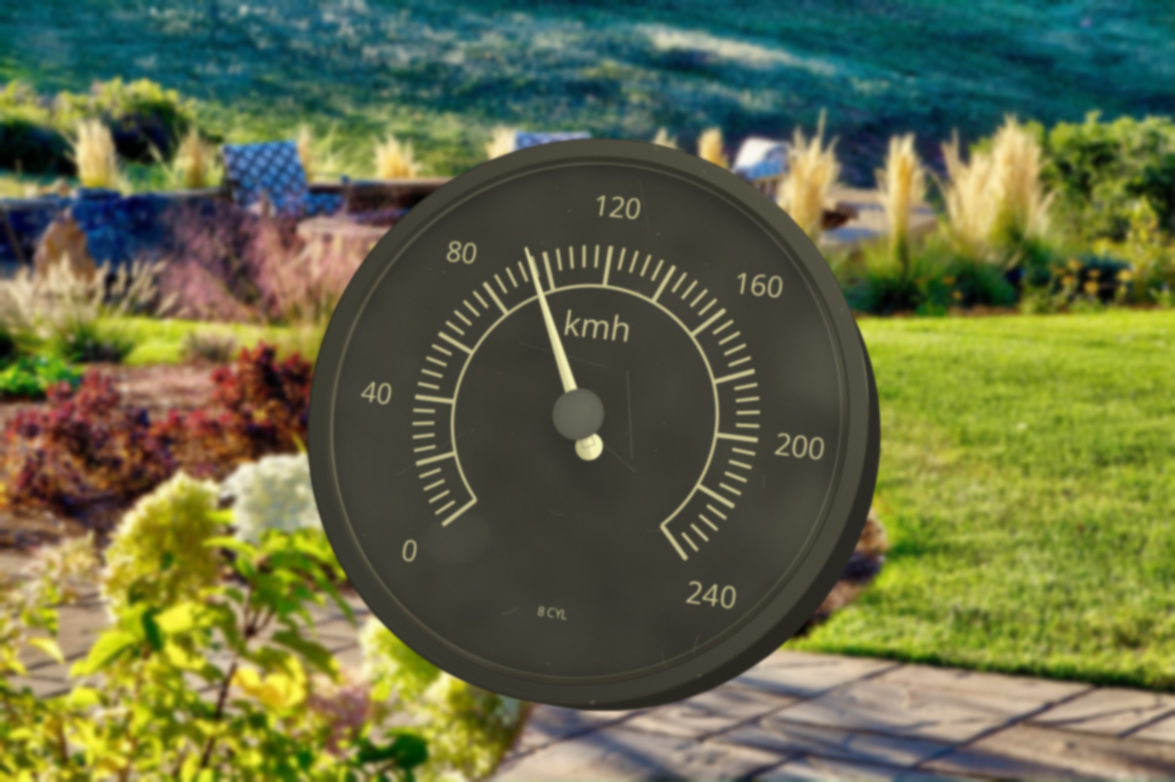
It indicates 96; km/h
